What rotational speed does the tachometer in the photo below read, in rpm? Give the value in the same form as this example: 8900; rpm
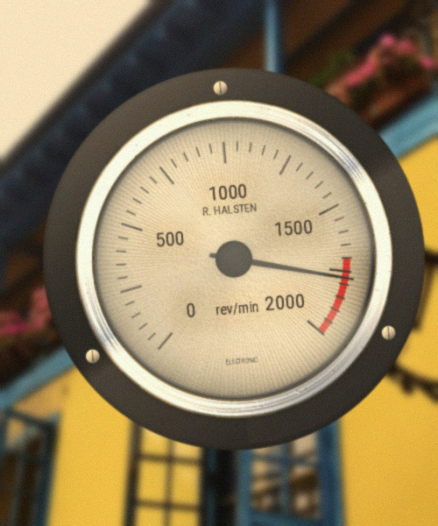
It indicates 1775; rpm
